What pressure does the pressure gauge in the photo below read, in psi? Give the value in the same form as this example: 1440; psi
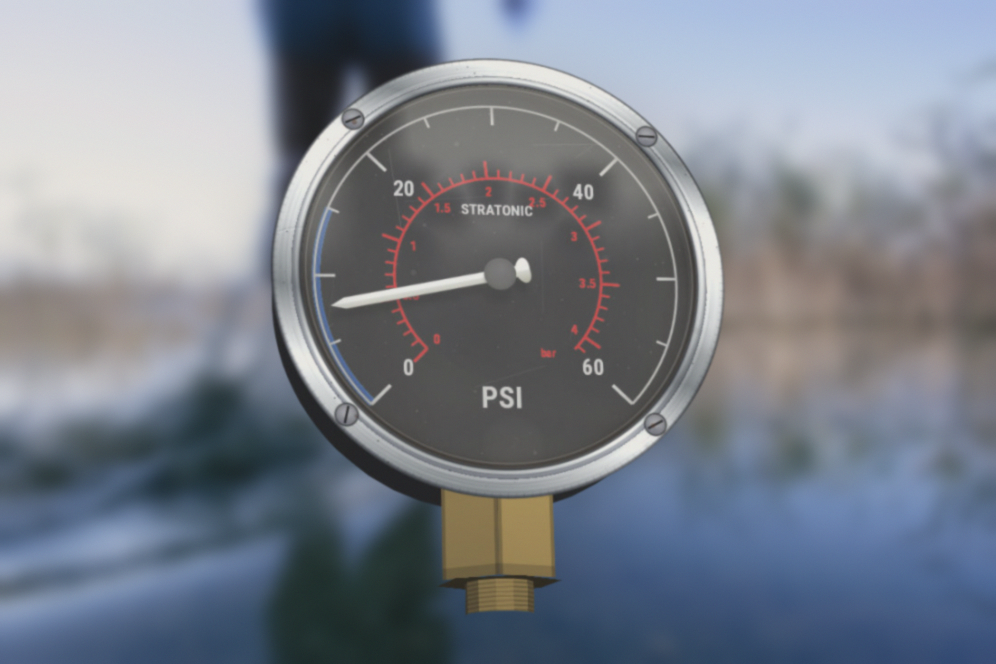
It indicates 7.5; psi
